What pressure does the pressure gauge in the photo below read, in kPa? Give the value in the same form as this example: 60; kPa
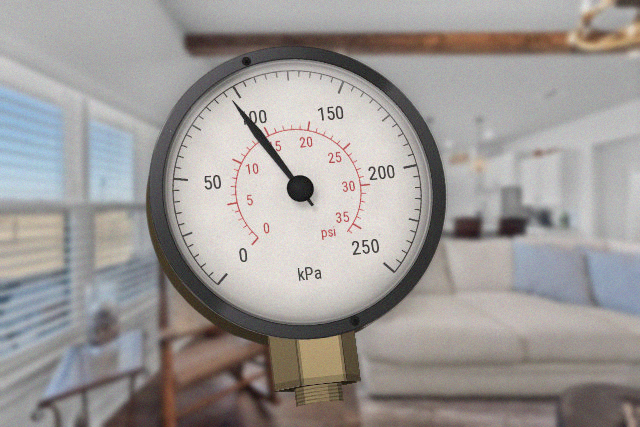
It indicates 95; kPa
